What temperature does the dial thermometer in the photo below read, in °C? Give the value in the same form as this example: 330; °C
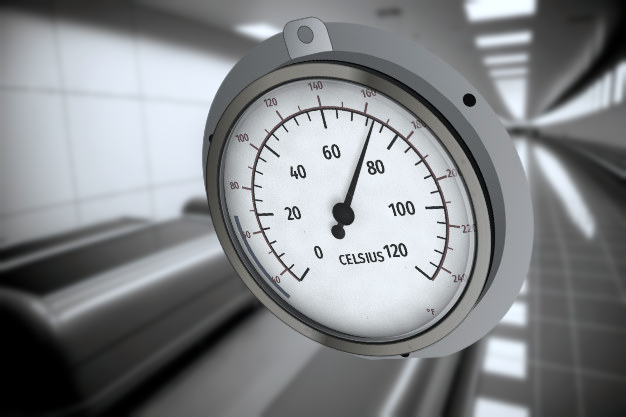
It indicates 74; °C
